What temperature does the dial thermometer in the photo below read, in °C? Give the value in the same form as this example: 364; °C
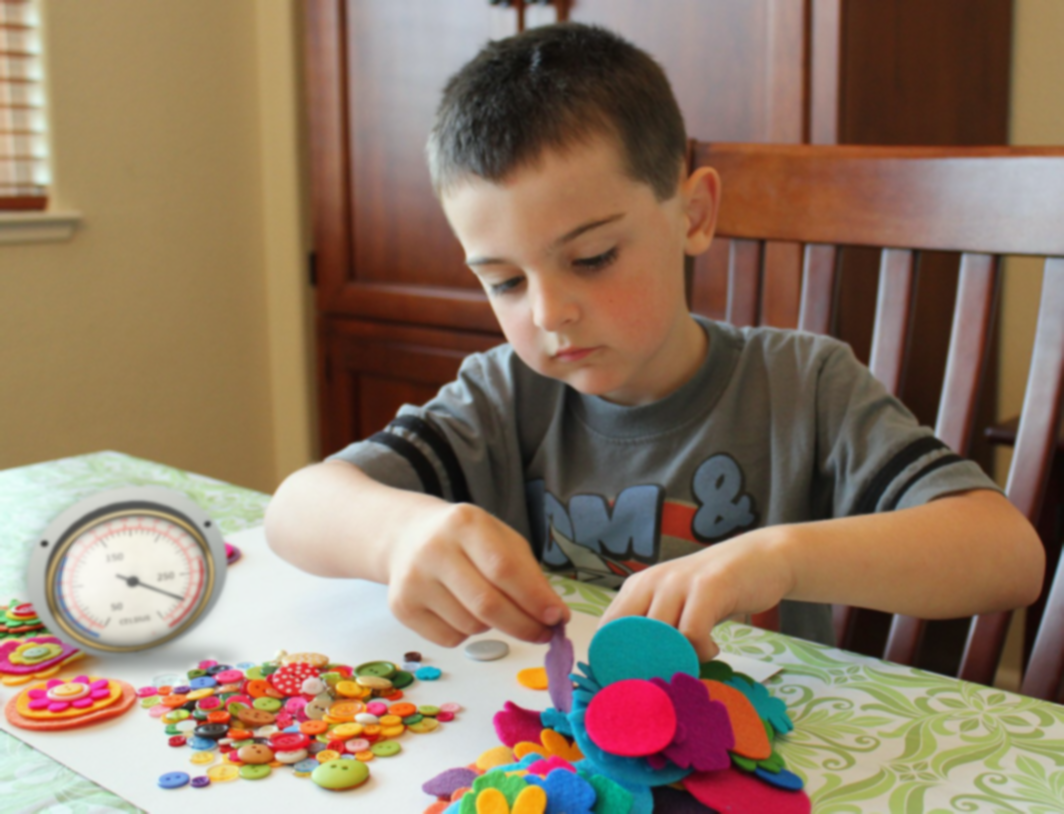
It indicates 275; °C
